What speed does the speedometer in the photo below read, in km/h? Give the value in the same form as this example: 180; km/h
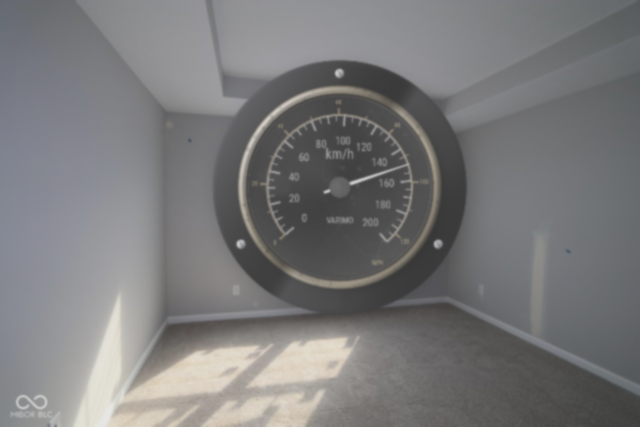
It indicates 150; km/h
